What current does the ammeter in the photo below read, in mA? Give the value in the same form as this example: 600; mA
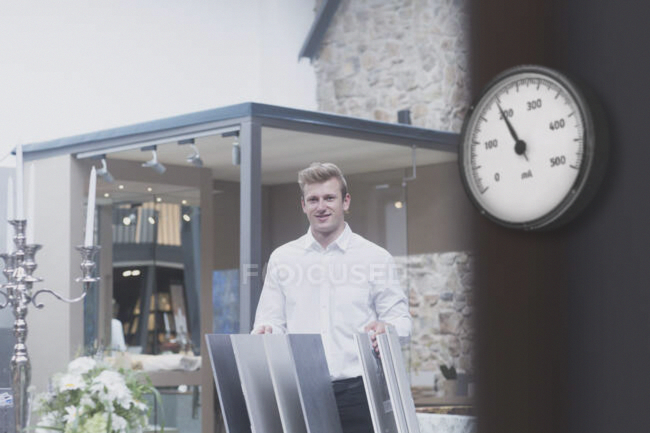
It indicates 200; mA
